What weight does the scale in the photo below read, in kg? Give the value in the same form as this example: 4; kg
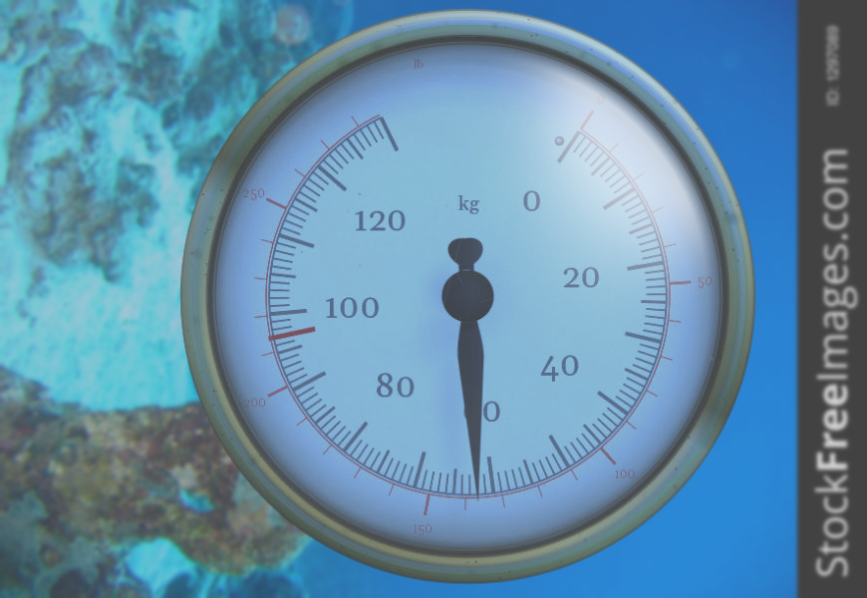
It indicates 62; kg
